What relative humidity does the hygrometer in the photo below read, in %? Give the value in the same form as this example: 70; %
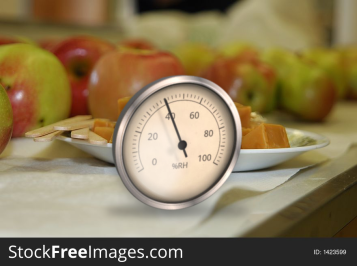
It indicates 40; %
